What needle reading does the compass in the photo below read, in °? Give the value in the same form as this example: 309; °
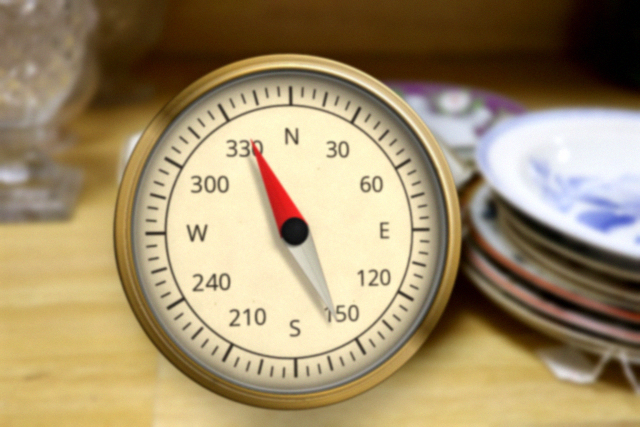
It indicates 335; °
